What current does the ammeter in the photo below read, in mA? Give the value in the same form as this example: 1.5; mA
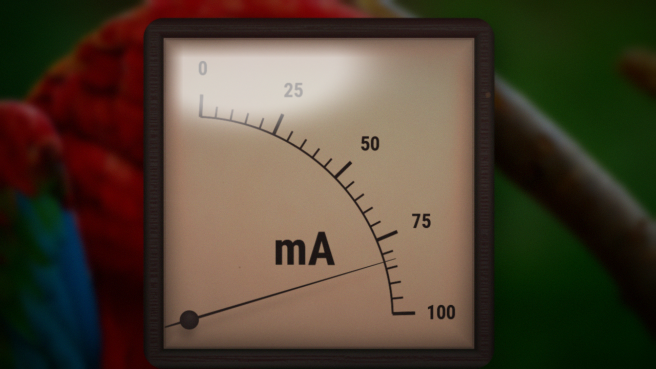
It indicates 82.5; mA
